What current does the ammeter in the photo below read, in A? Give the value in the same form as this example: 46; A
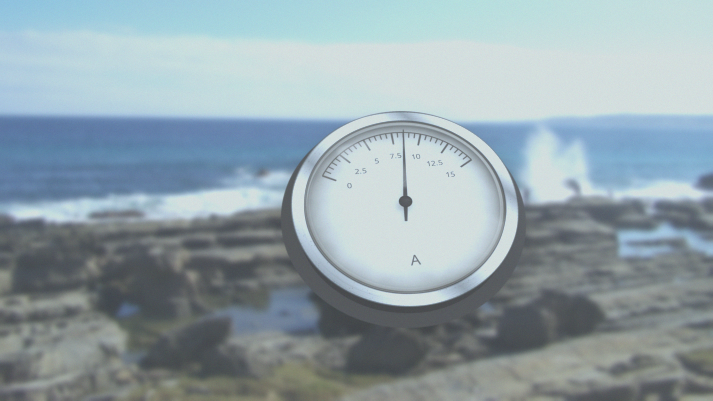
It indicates 8.5; A
